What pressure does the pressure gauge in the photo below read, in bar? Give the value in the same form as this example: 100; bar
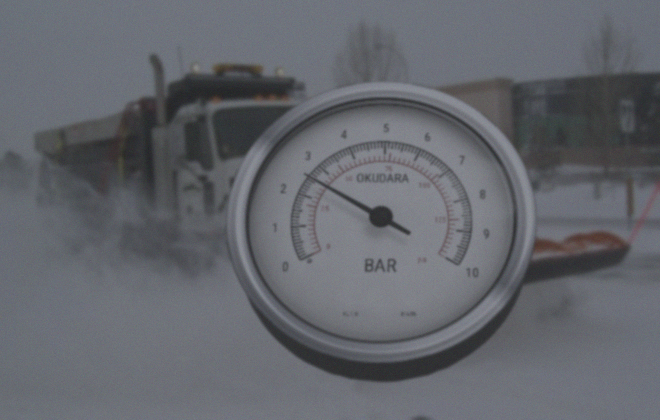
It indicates 2.5; bar
